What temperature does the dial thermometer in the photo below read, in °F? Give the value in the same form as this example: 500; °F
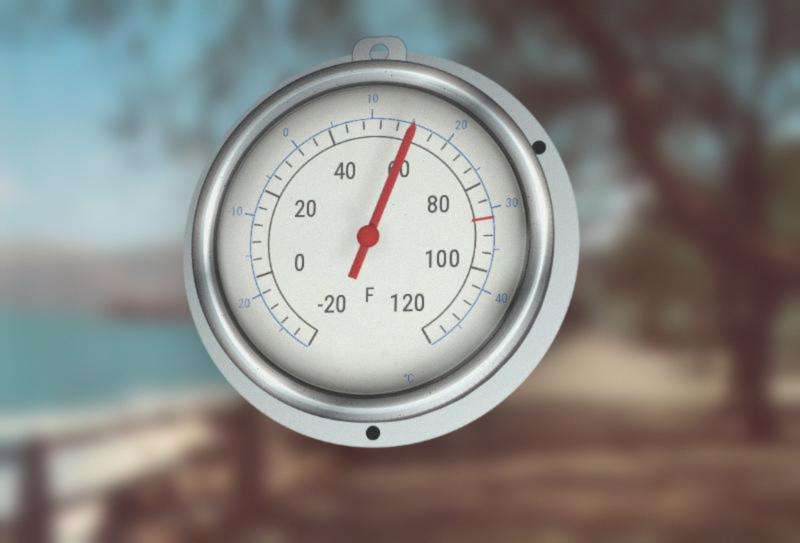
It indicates 60; °F
